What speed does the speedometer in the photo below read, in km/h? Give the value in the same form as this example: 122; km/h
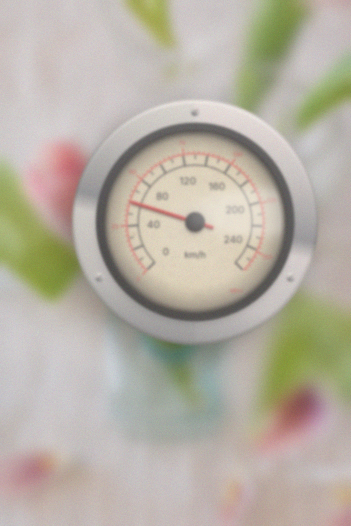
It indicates 60; km/h
